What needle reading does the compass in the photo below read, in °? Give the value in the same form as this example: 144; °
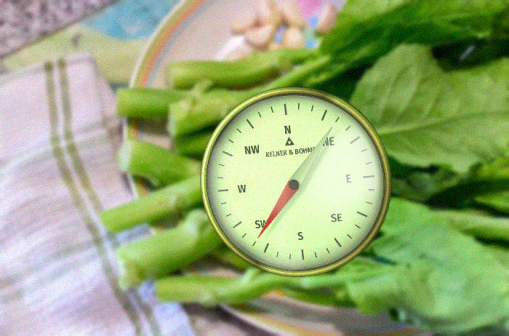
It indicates 220; °
